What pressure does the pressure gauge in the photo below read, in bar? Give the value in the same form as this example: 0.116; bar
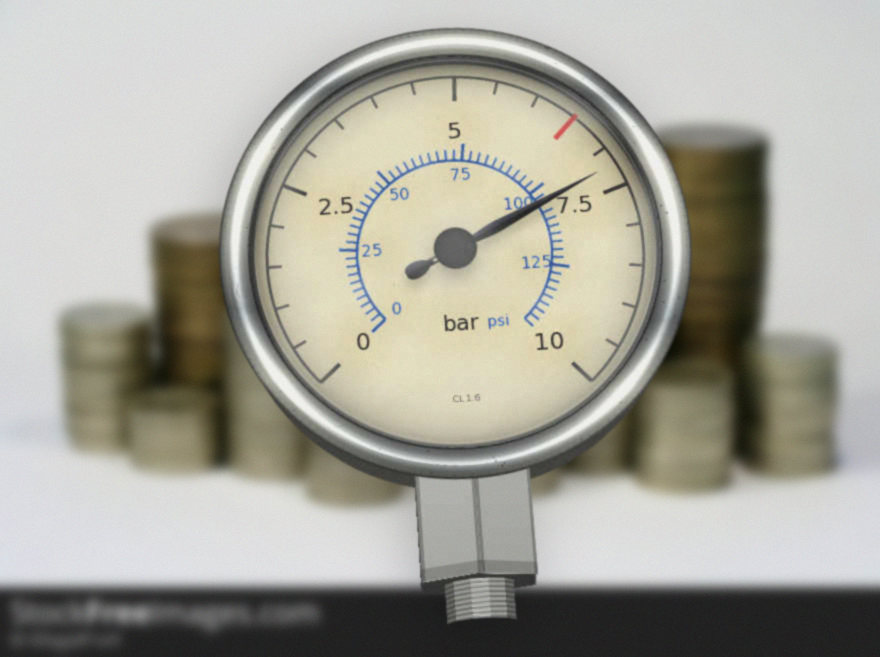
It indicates 7.25; bar
